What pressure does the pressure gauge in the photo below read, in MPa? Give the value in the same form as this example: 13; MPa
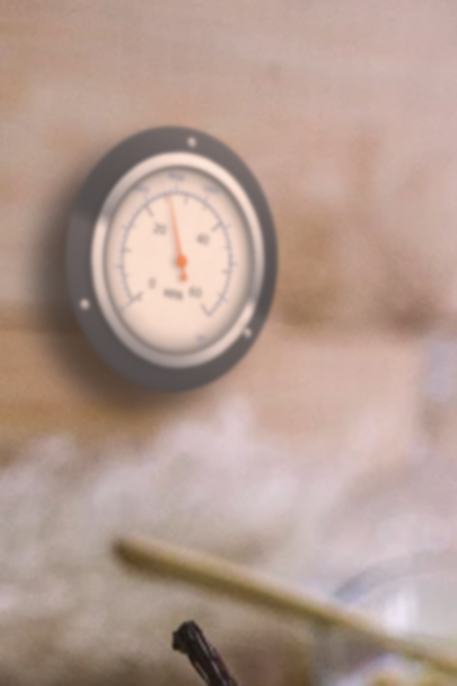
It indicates 25; MPa
